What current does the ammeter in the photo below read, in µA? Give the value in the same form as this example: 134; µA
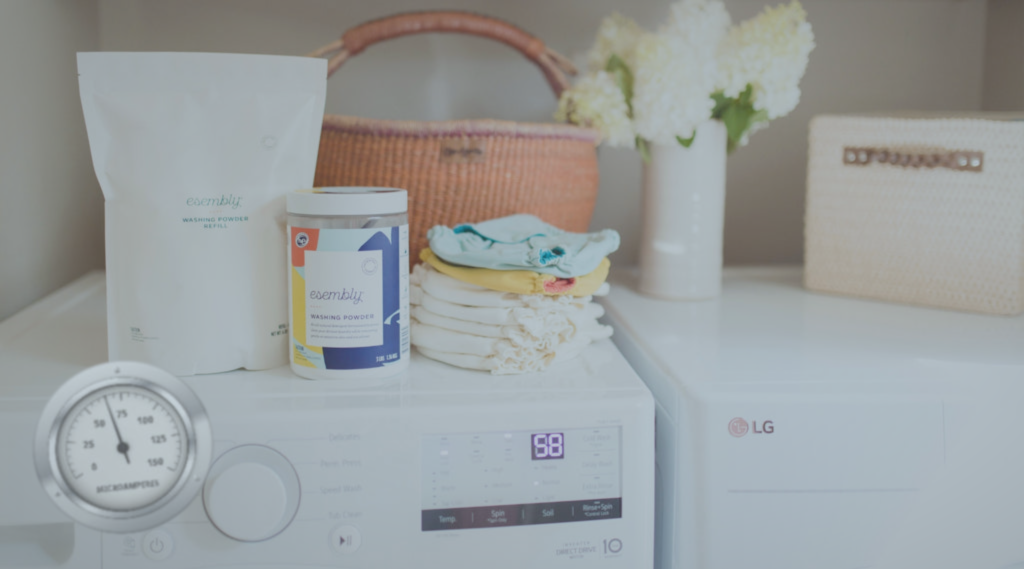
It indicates 65; µA
